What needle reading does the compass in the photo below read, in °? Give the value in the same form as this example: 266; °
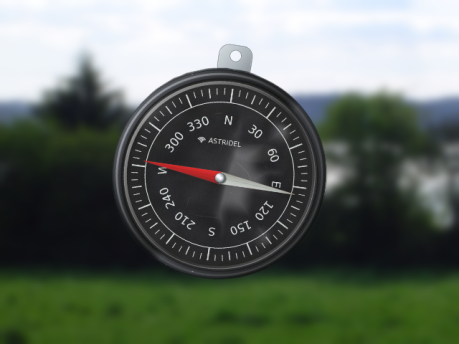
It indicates 275; °
